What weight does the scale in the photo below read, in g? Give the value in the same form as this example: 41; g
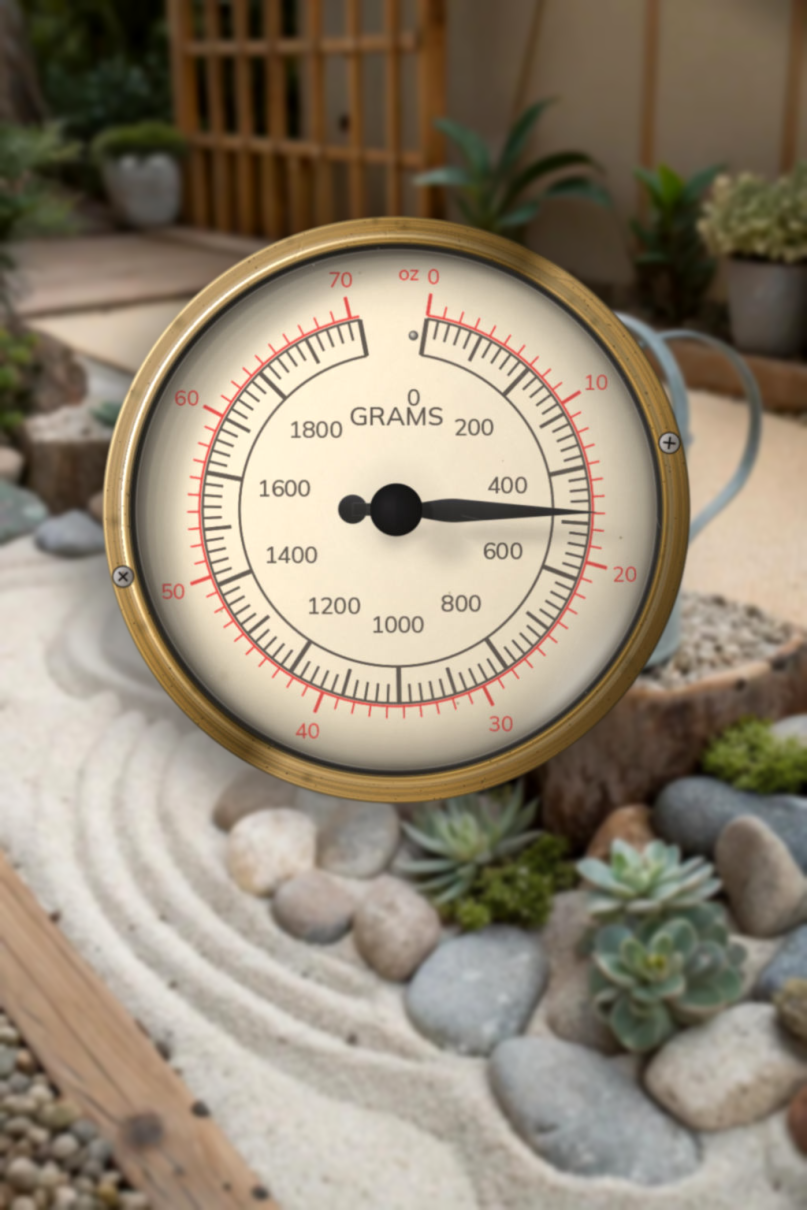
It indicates 480; g
